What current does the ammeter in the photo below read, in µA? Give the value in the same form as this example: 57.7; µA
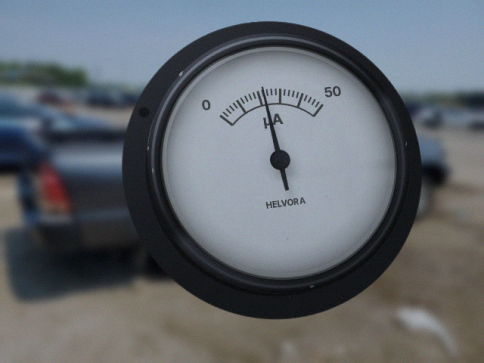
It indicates 22; µA
